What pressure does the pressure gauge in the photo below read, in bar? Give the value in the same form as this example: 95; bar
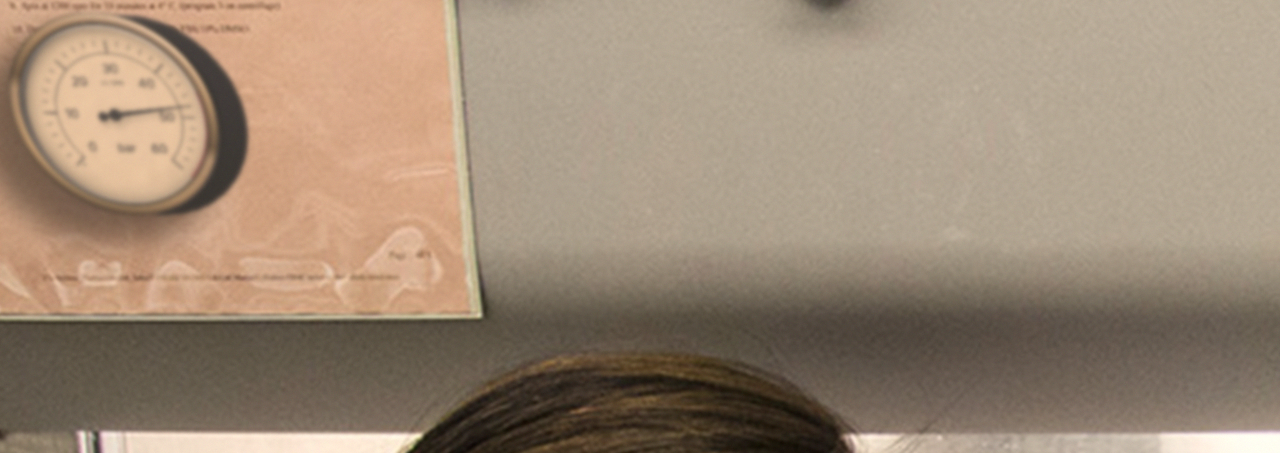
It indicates 48; bar
